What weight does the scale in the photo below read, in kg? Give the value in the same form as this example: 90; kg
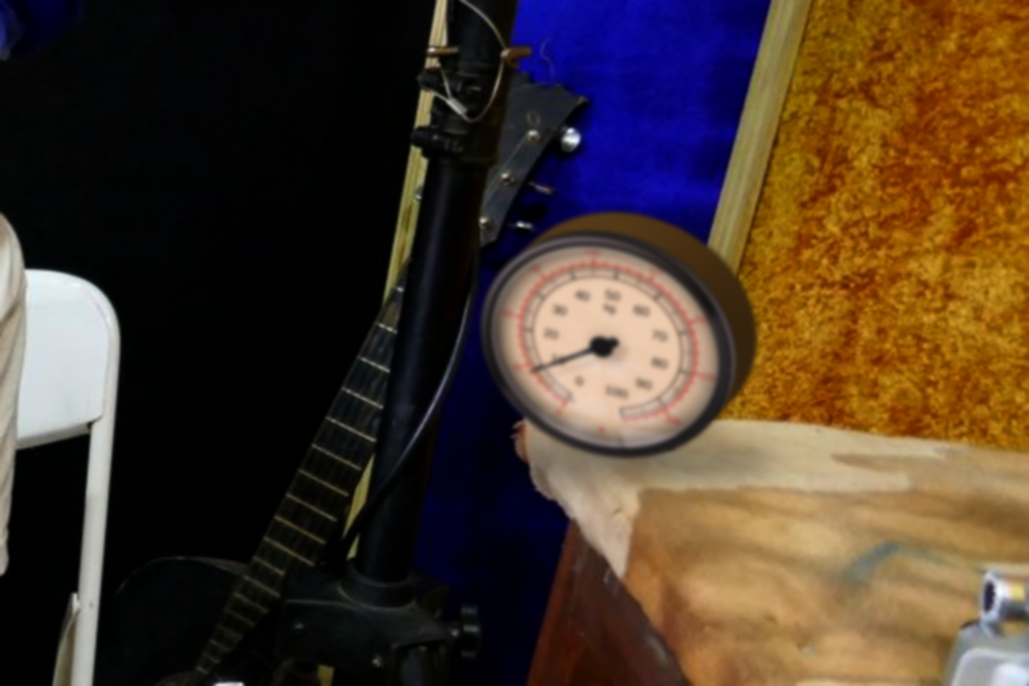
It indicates 10; kg
